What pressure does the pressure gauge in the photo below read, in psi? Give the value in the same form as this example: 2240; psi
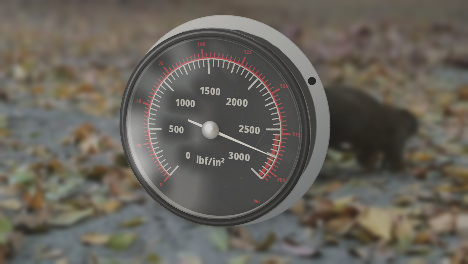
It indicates 2750; psi
